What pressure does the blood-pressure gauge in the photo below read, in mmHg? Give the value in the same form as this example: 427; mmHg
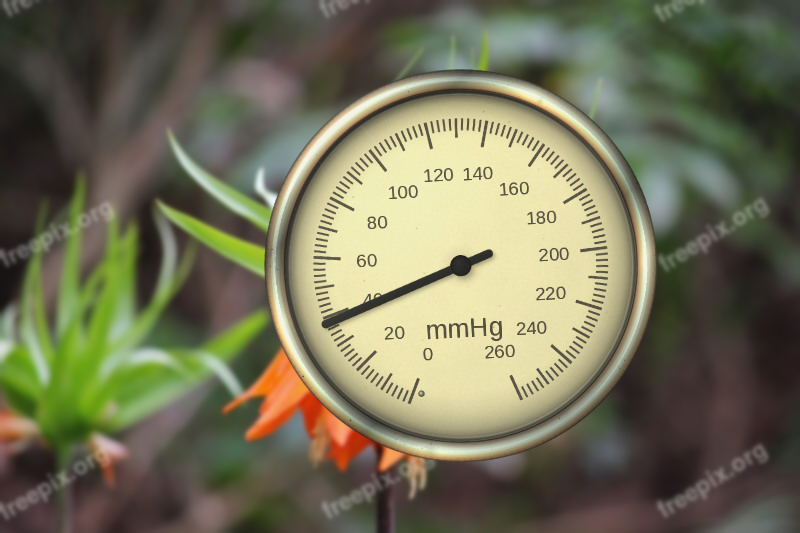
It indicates 38; mmHg
